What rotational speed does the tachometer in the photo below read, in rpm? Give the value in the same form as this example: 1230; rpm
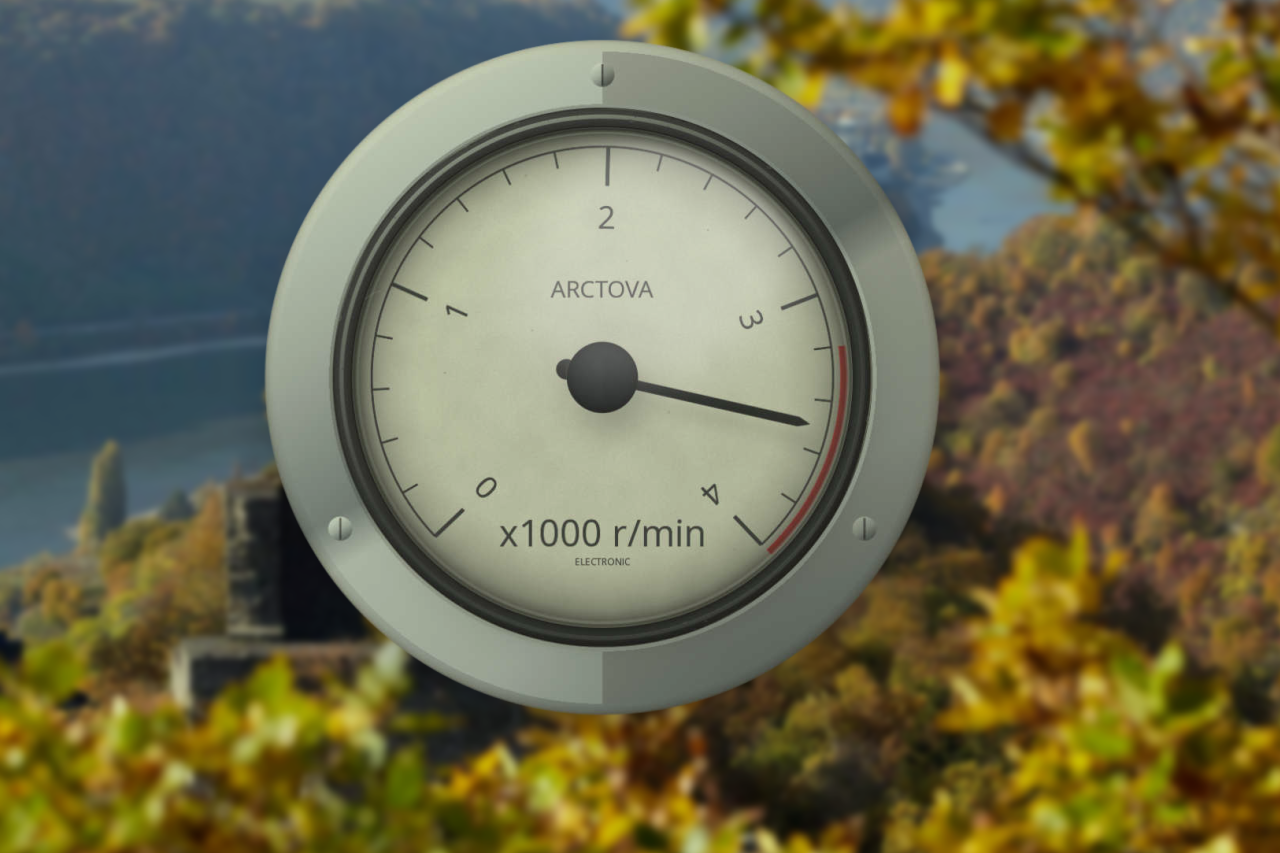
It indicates 3500; rpm
